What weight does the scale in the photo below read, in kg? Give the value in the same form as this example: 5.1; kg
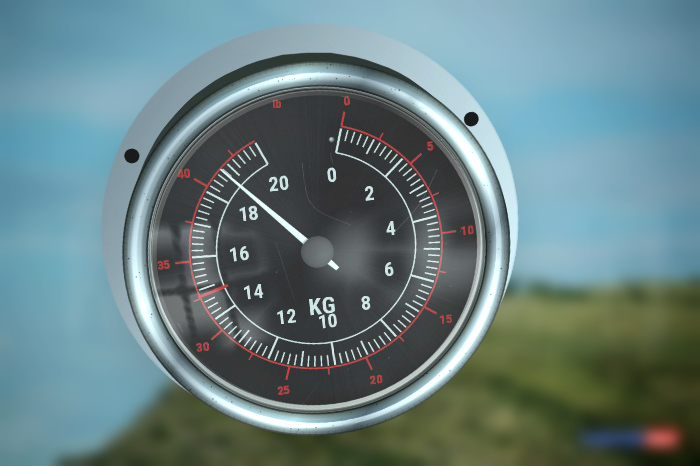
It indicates 18.8; kg
